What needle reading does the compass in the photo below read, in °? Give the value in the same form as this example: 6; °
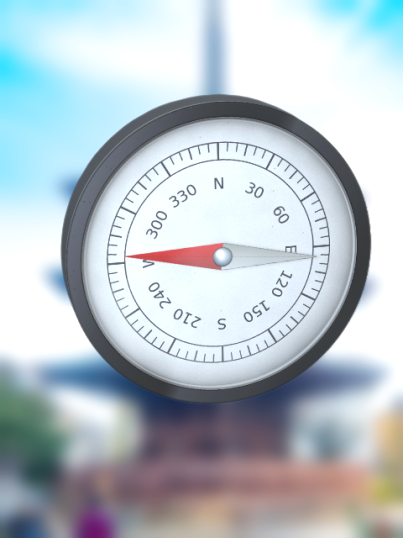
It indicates 275; °
